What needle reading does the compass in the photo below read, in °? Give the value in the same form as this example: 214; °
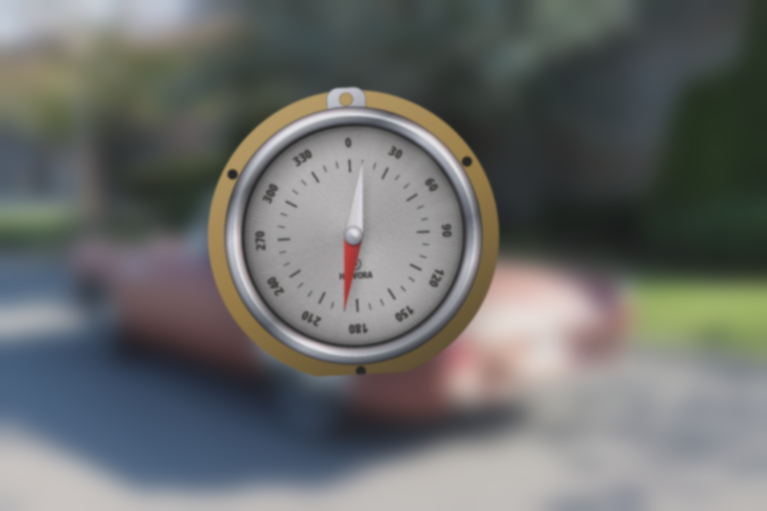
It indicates 190; °
